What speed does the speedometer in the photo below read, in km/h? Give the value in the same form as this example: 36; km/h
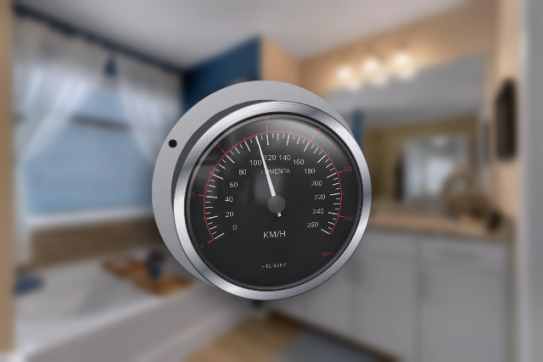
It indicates 110; km/h
